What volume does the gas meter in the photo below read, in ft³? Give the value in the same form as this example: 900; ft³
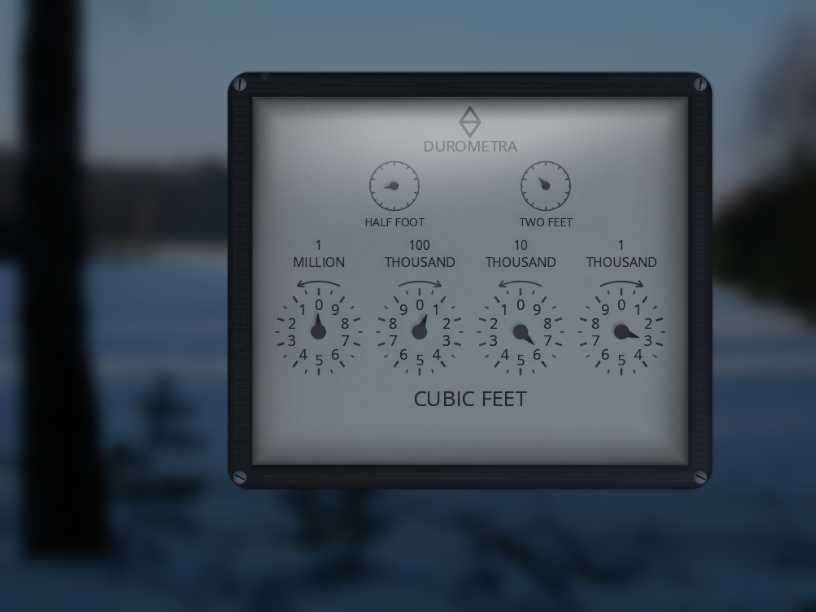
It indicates 6300; ft³
